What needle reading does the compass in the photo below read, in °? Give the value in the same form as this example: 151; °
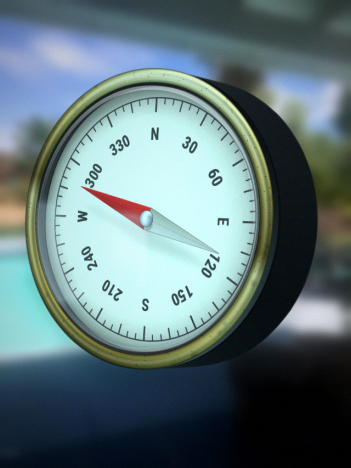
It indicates 290; °
